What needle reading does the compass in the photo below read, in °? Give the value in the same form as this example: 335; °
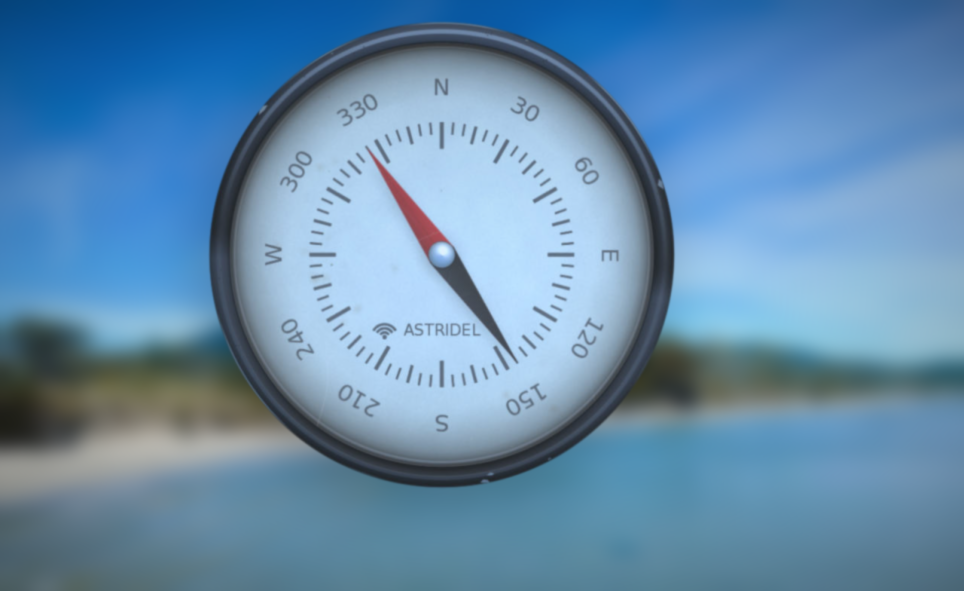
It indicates 325; °
